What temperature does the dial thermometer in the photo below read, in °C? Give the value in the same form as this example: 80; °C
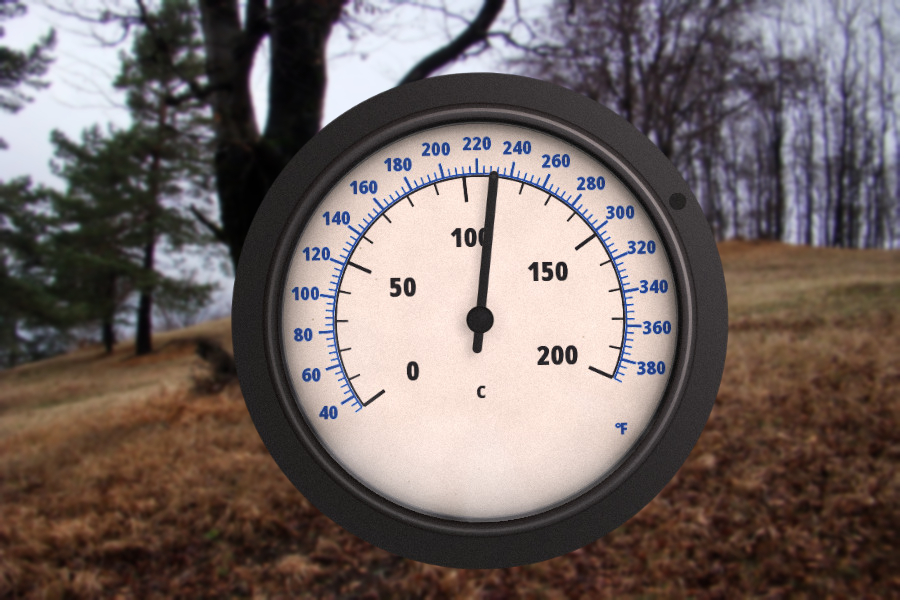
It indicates 110; °C
